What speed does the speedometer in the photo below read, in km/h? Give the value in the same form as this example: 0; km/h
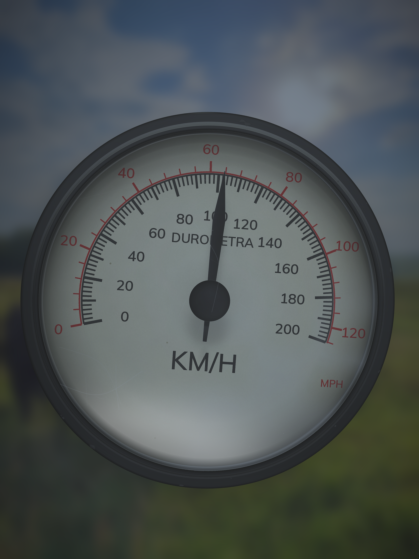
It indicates 102; km/h
